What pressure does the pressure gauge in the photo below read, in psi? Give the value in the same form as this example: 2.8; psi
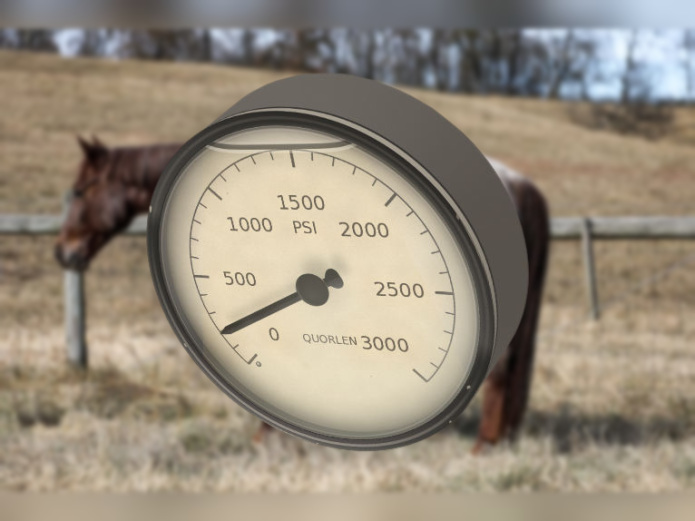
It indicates 200; psi
